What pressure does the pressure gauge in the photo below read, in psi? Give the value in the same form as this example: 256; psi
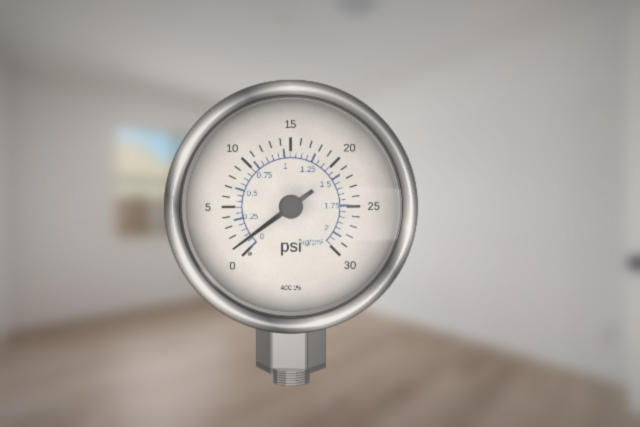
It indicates 1; psi
